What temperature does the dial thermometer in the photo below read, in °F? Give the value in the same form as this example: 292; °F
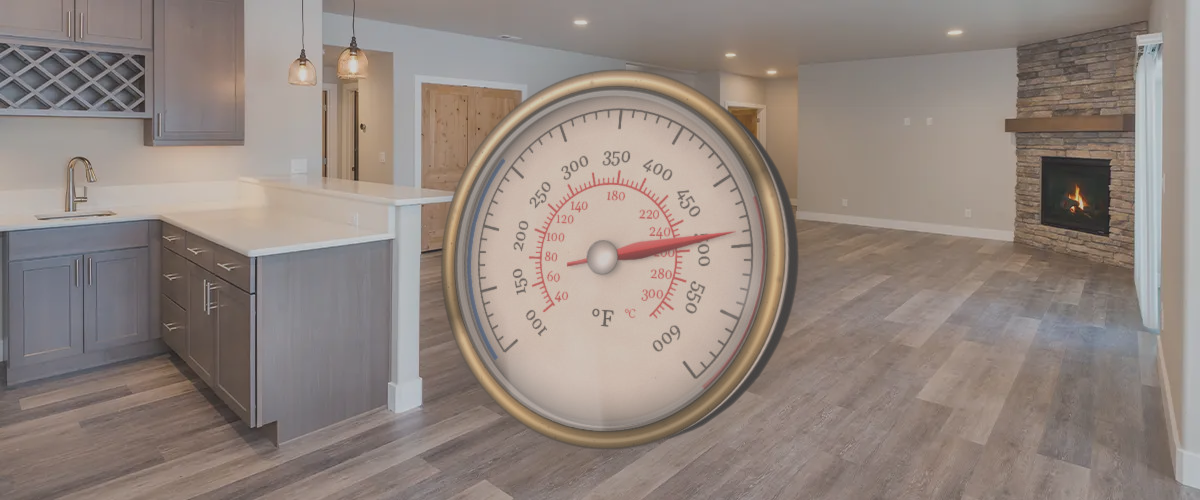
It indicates 490; °F
